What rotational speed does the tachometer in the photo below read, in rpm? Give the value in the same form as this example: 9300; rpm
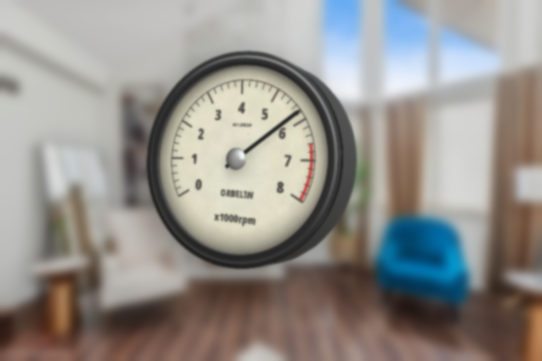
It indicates 5800; rpm
